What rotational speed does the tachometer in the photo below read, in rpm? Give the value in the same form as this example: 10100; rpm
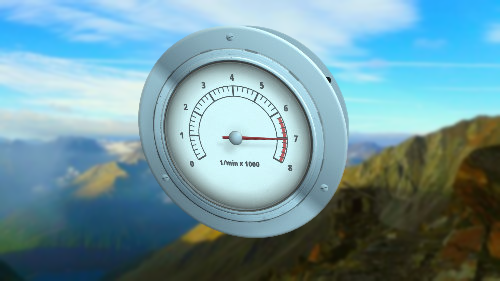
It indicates 7000; rpm
